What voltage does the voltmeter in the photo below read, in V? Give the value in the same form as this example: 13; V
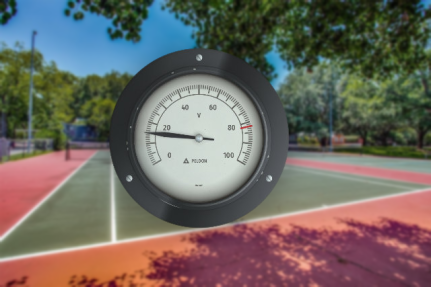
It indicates 15; V
